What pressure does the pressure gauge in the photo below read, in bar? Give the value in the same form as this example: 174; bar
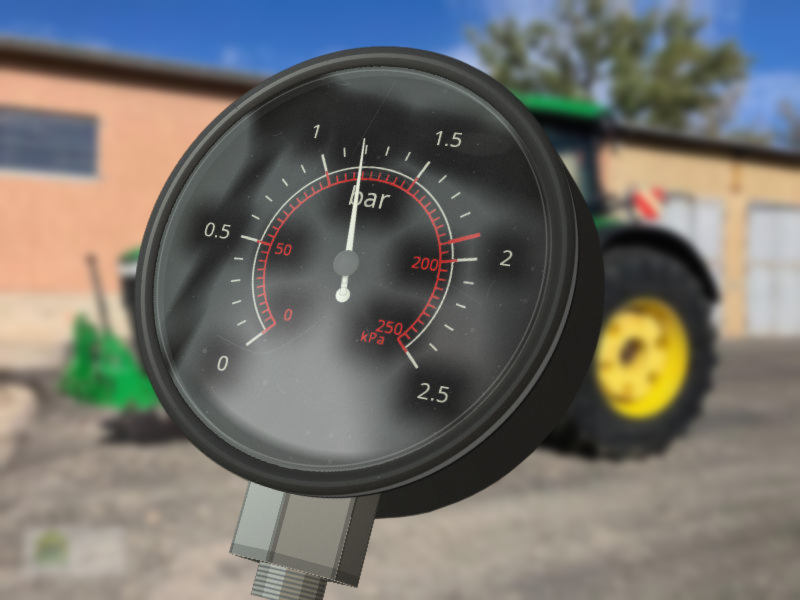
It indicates 1.2; bar
